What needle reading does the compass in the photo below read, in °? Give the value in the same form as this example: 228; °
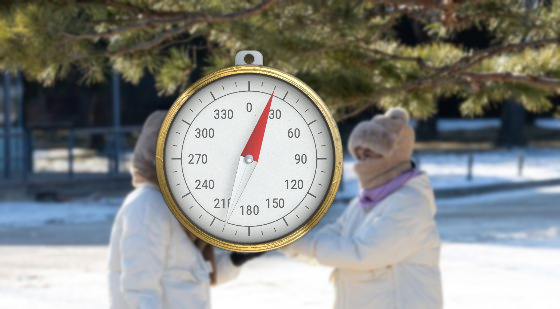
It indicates 20; °
